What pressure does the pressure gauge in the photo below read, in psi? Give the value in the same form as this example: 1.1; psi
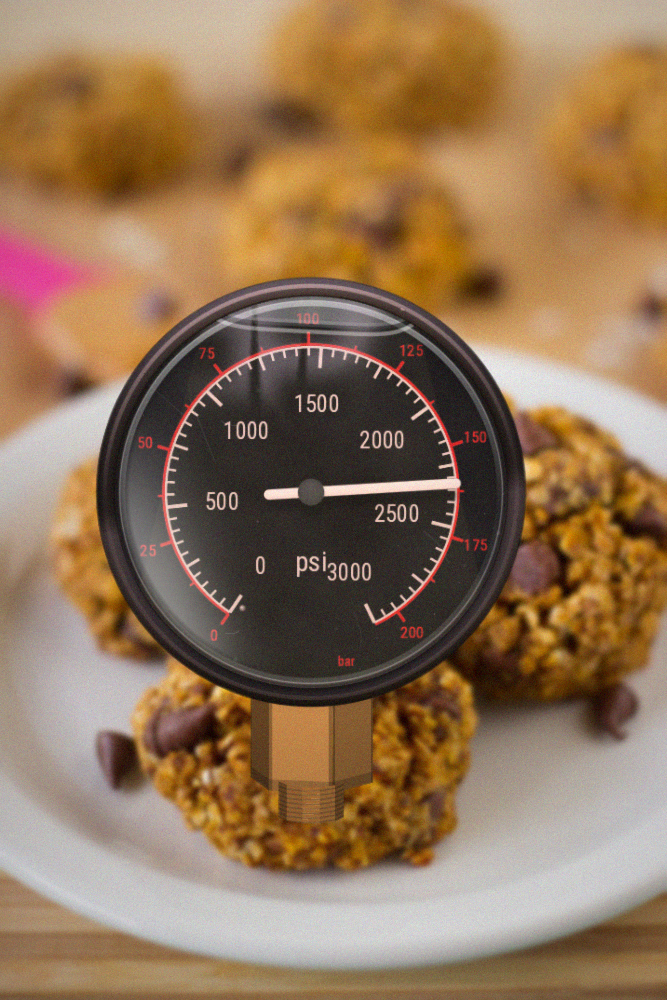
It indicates 2325; psi
